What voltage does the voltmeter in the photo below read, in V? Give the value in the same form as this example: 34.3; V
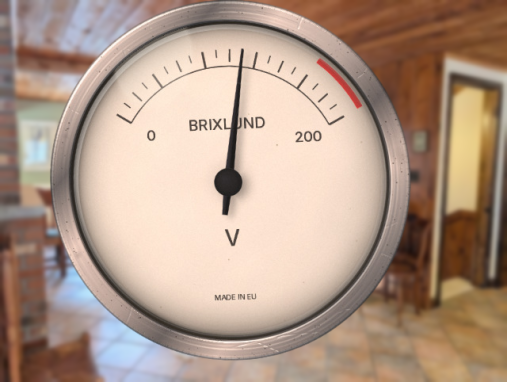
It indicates 110; V
